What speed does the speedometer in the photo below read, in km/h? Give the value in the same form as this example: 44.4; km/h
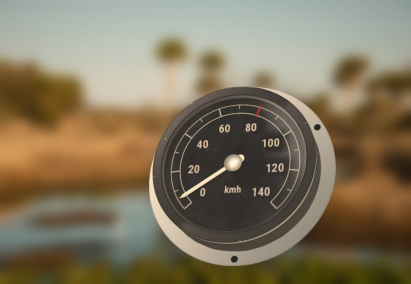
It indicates 5; km/h
